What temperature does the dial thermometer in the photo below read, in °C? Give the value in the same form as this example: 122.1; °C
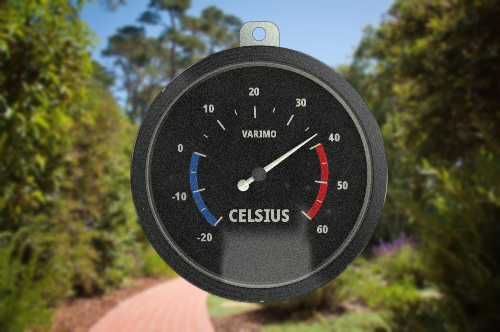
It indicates 37.5; °C
